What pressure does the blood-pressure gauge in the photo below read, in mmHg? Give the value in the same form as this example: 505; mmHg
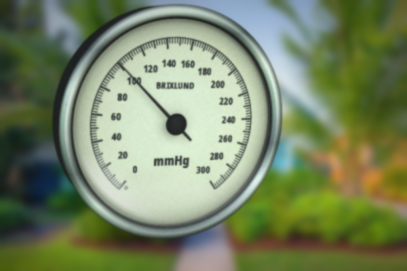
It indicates 100; mmHg
